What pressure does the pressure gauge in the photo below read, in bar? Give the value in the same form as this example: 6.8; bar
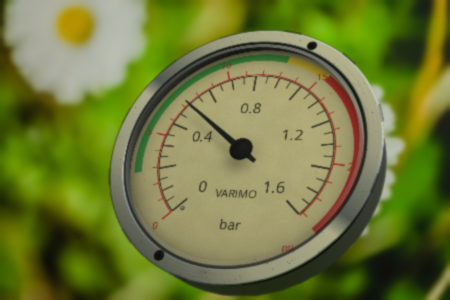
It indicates 0.5; bar
